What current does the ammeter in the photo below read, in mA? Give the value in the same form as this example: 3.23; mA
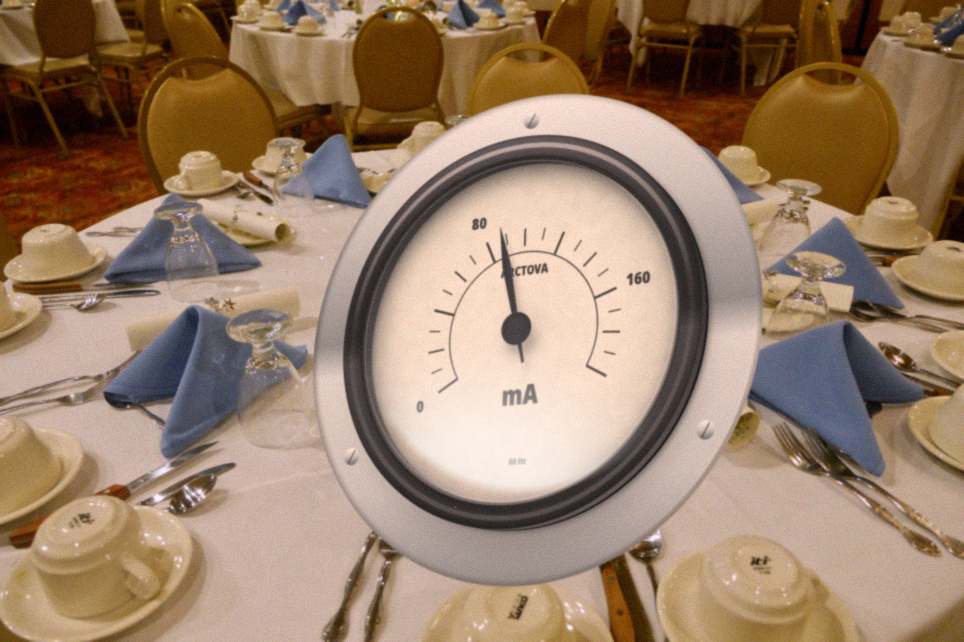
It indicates 90; mA
